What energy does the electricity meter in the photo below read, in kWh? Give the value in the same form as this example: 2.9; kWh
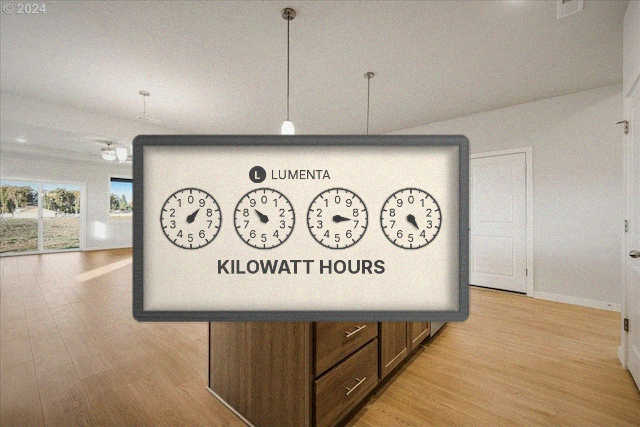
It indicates 8874; kWh
